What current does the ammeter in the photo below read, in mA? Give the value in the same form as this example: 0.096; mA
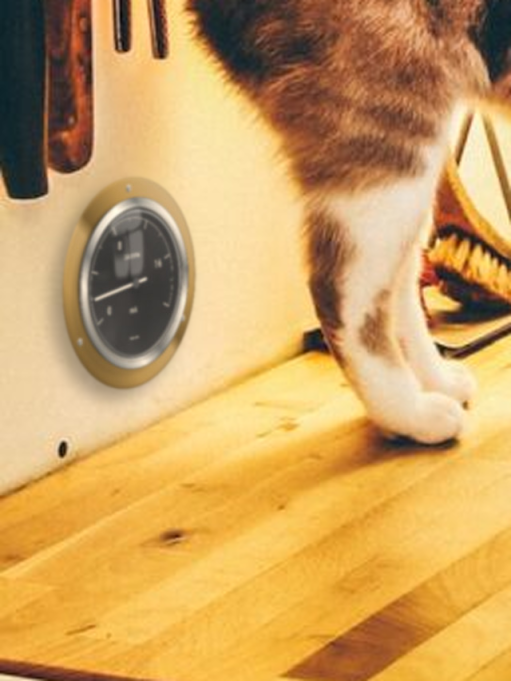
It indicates 2; mA
